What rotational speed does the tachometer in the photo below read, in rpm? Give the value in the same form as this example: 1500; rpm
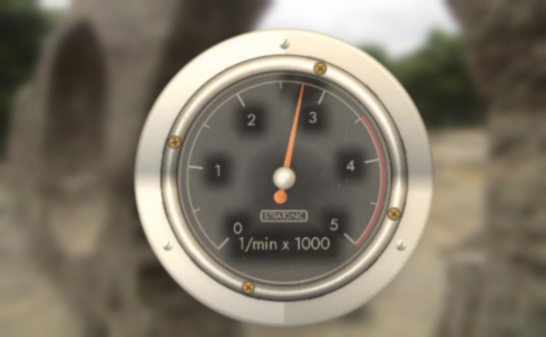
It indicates 2750; rpm
